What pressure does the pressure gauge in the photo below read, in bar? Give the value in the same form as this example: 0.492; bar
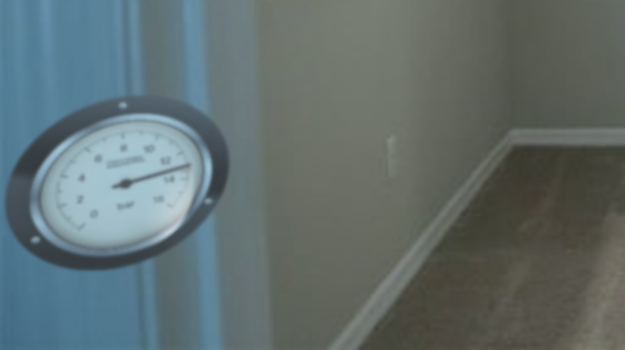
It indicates 13; bar
